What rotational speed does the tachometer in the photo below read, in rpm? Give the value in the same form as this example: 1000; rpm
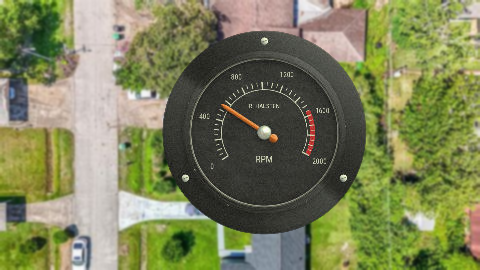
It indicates 550; rpm
